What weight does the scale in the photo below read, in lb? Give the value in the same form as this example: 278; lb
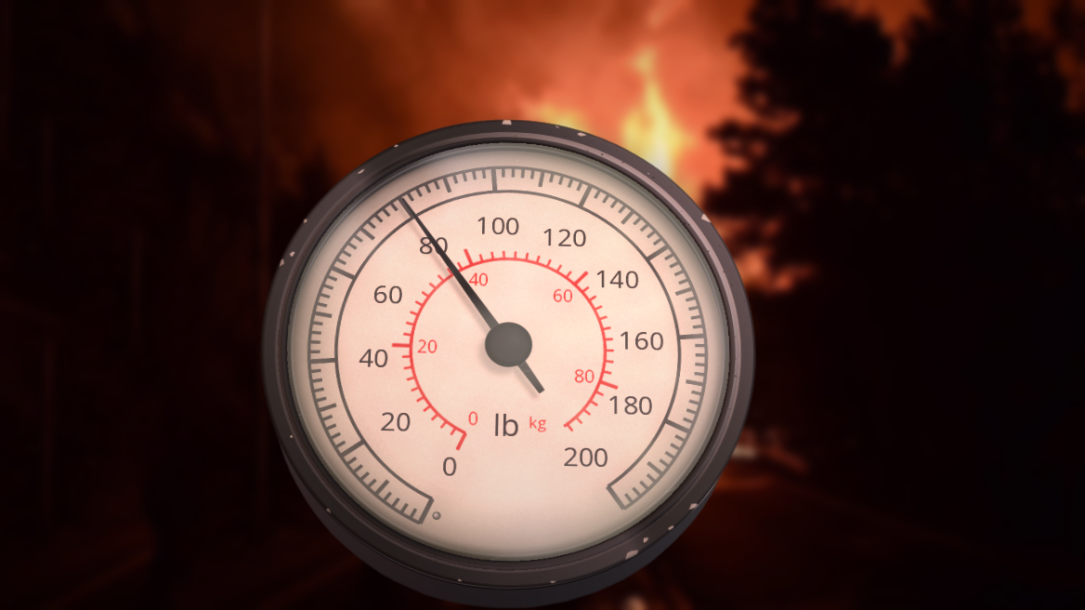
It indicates 80; lb
